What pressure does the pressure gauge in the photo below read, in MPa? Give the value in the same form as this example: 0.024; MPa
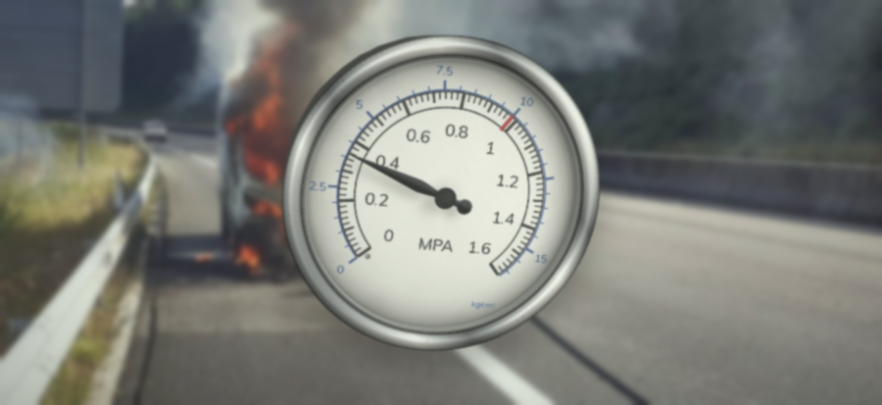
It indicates 0.36; MPa
